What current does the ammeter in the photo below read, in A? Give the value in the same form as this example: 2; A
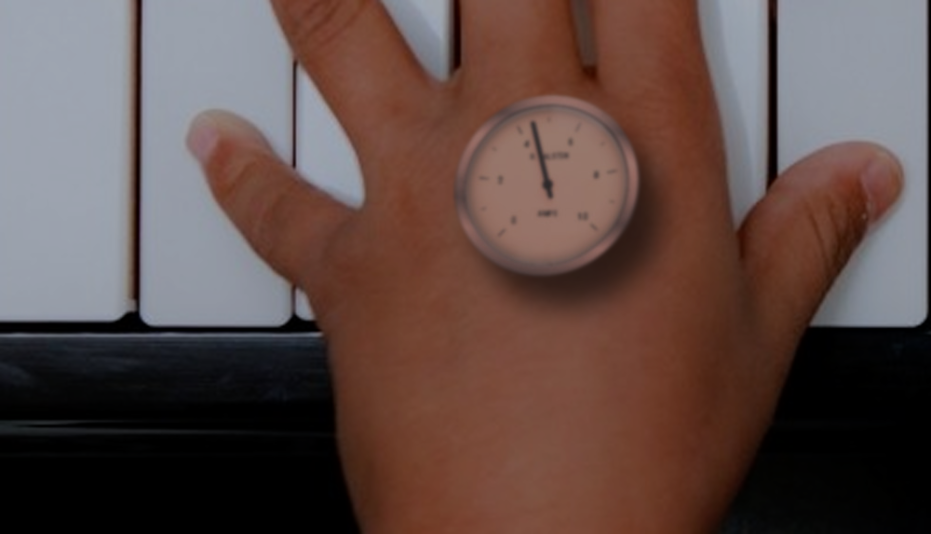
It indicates 4.5; A
